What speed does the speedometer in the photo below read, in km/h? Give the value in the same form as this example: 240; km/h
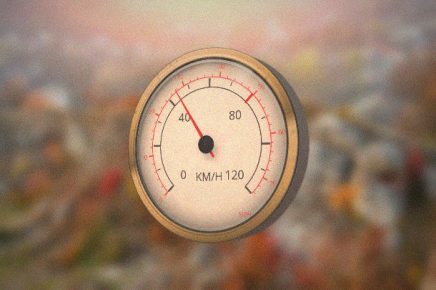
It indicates 45; km/h
